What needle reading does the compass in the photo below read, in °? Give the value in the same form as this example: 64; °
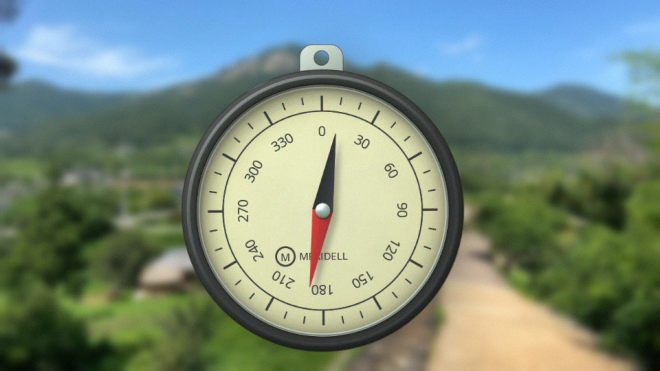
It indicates 190; °
